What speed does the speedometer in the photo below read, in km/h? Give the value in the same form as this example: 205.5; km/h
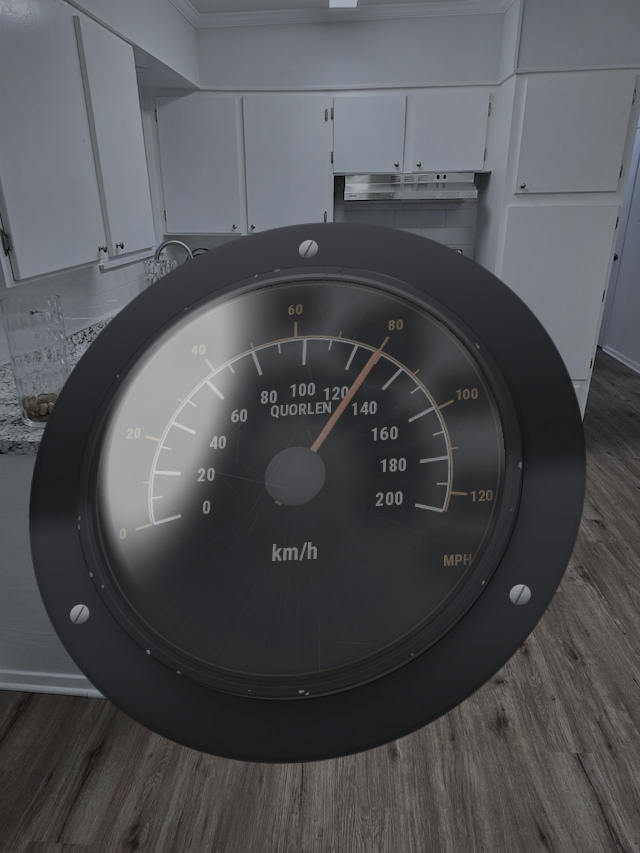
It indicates 130; km/h
